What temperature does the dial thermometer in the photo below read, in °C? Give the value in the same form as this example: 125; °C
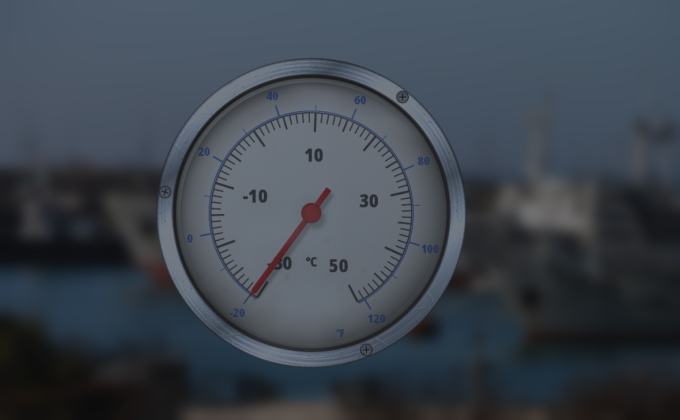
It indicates -29; °C
